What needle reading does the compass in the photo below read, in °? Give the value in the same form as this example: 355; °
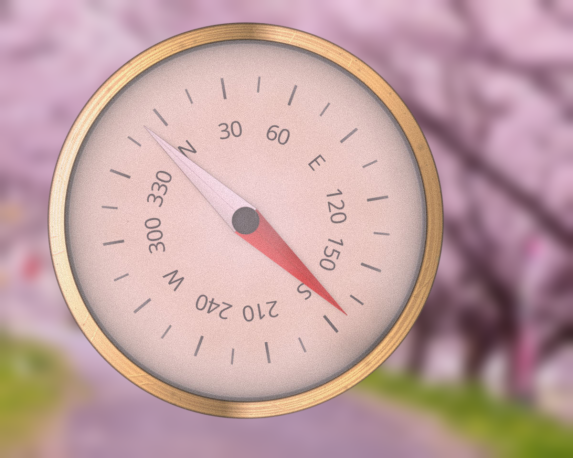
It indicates 172.5; °
